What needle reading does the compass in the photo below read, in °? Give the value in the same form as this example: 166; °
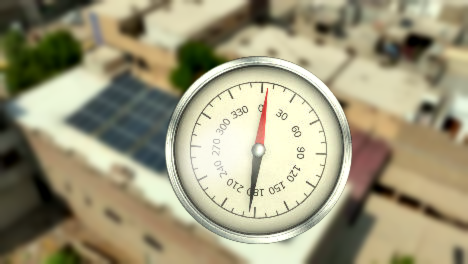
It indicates 5; °
